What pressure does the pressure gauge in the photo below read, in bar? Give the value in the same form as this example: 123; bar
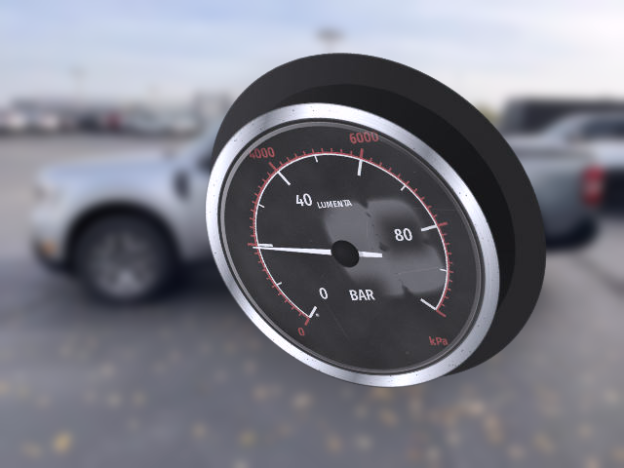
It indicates 20; bar
